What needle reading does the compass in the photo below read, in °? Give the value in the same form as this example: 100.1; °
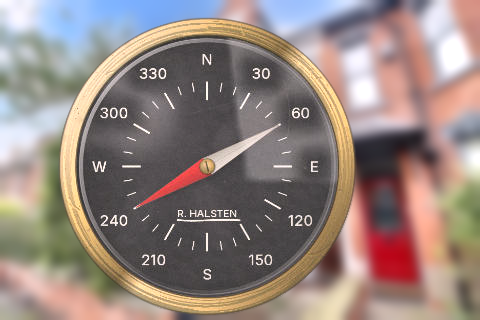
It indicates 240; °
